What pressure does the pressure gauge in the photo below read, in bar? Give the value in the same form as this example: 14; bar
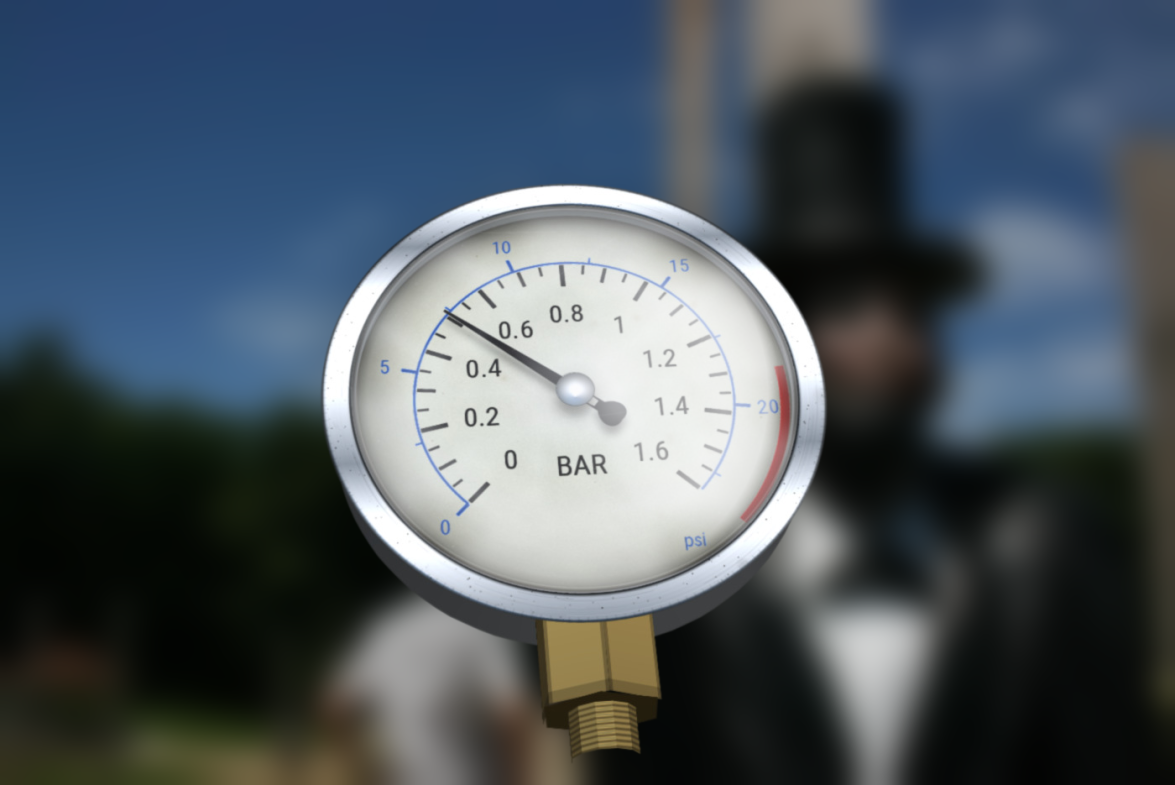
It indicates 0.5; bar
